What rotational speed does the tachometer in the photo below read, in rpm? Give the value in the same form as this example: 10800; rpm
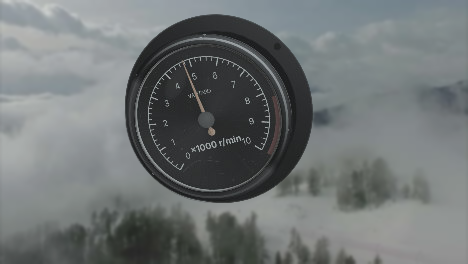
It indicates 4800; rpm
